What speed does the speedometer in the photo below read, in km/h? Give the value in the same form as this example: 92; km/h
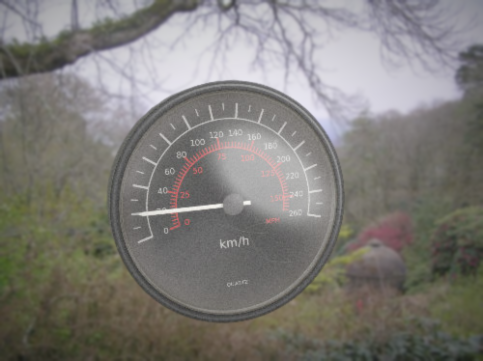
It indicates 20; km/h
